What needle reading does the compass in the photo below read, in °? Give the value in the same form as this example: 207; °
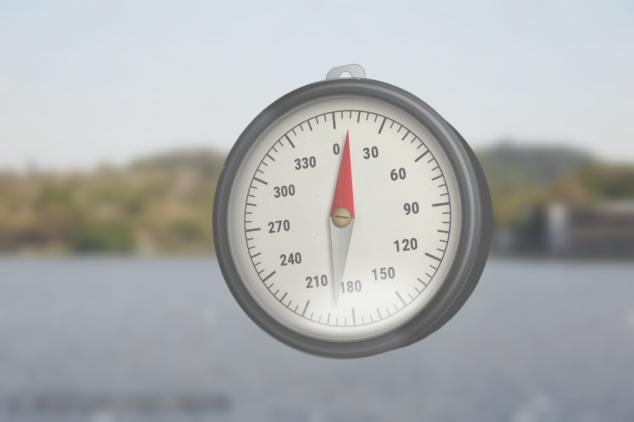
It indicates 10; °
